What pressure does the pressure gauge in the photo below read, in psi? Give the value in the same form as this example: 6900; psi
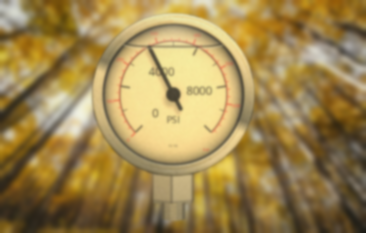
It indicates 4000; psi
